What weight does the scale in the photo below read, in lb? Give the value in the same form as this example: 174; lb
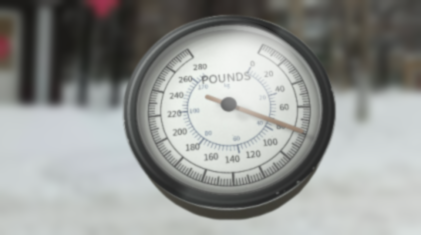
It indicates 80; lb
